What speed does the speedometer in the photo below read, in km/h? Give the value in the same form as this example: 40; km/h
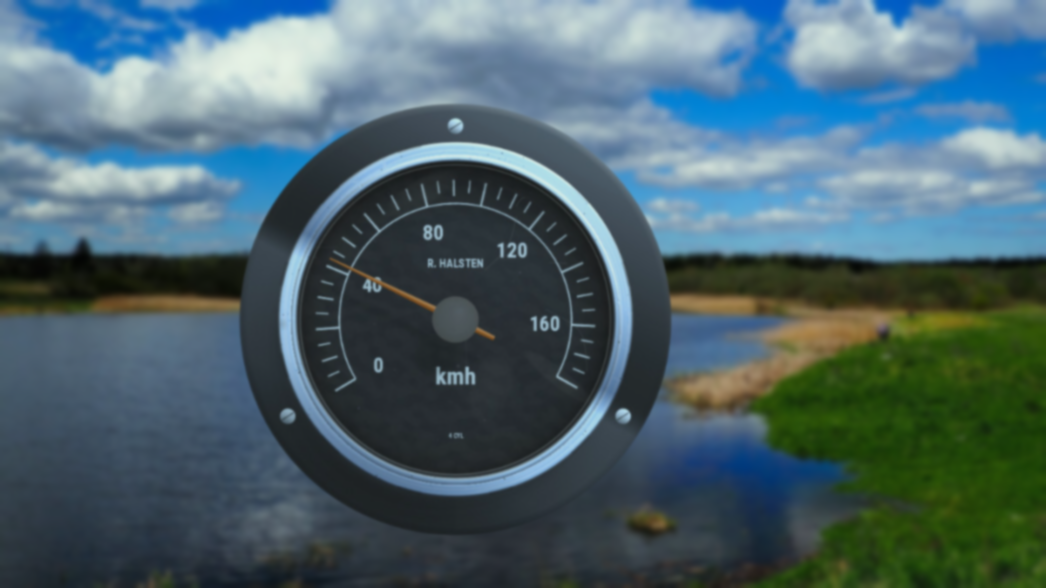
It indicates 42.5; km/h
